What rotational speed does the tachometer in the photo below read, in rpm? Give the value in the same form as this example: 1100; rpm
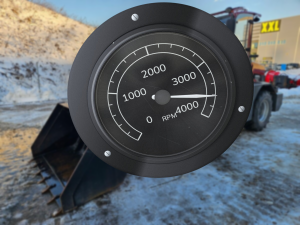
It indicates 3600; rpm
